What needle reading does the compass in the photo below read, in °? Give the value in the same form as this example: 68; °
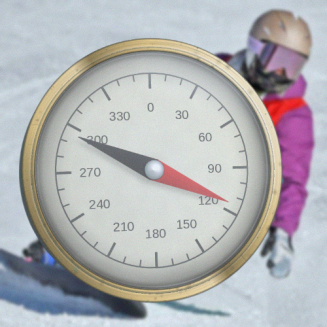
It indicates 115; °
